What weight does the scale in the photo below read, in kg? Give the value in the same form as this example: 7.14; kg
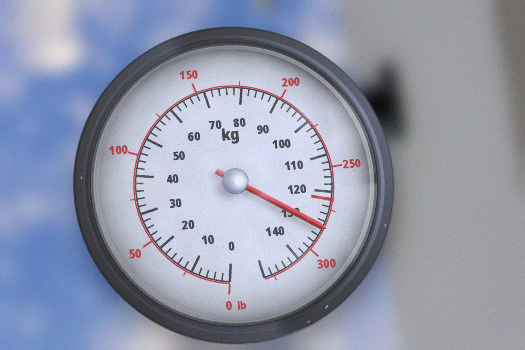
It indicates 130; kg
